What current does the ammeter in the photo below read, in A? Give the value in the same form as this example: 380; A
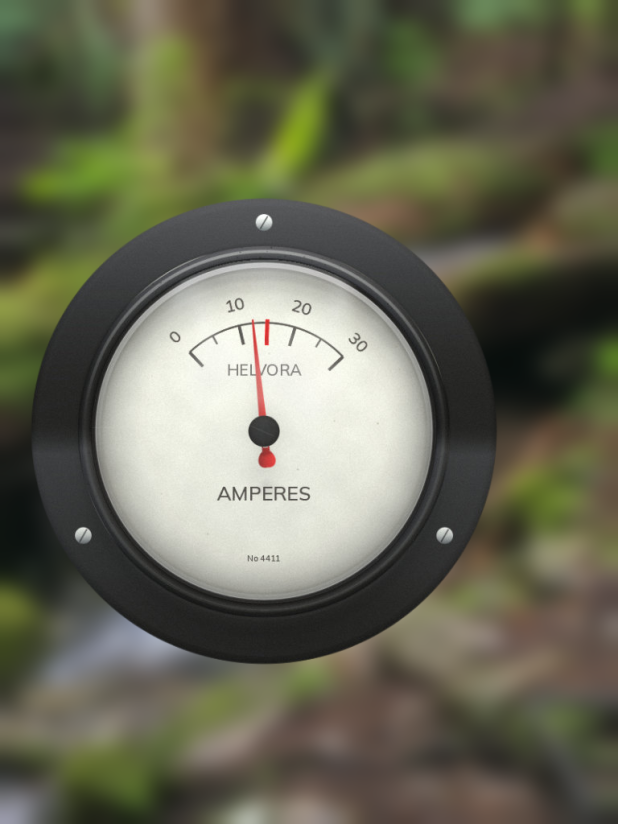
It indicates 12.5; A
